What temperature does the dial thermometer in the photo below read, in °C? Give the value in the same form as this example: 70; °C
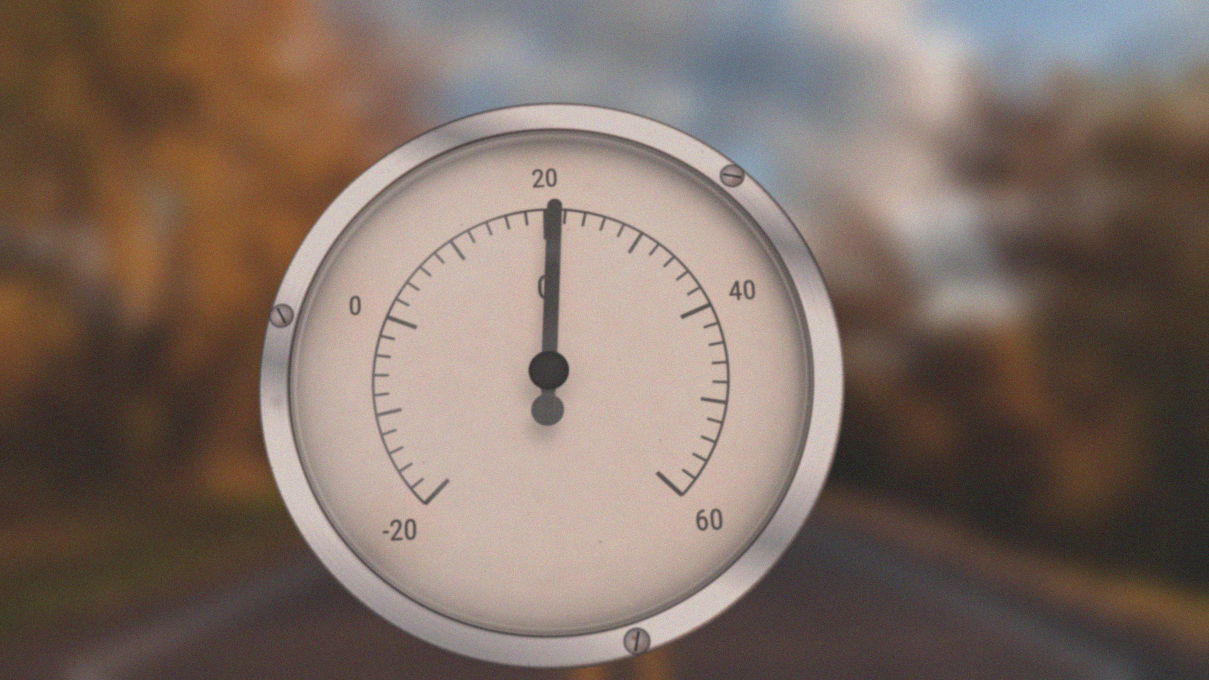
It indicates 21; °C
